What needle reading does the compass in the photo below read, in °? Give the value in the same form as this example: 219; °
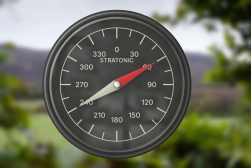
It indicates 60; °
